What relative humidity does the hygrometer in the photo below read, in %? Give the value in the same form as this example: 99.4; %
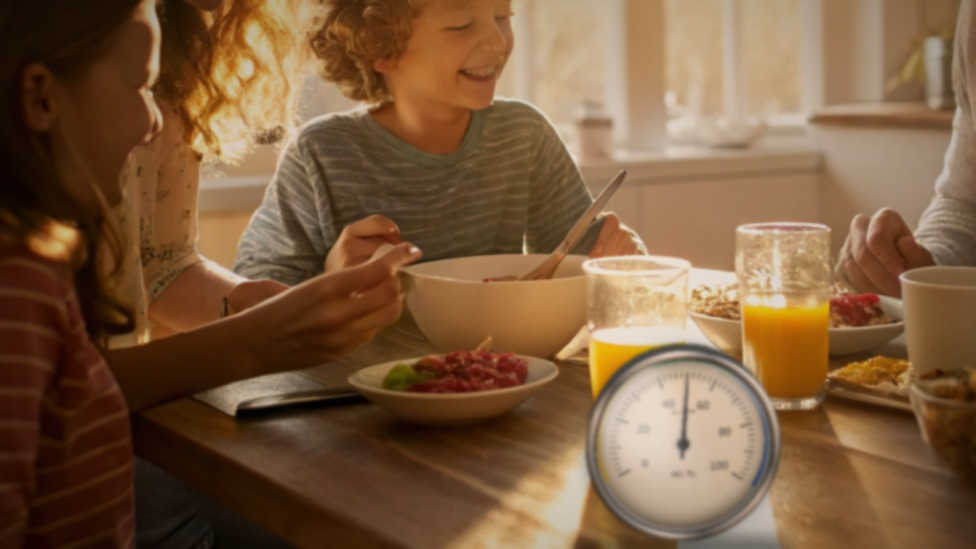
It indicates 50; %
